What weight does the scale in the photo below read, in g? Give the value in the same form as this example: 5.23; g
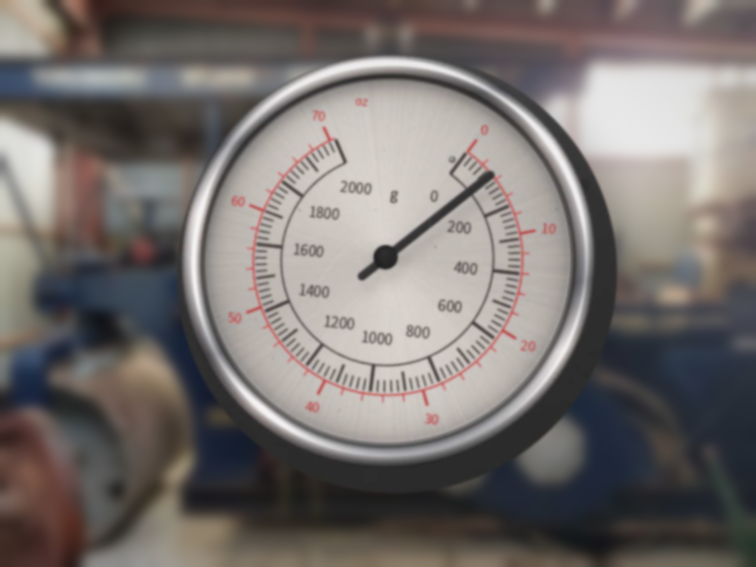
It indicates 100; g
